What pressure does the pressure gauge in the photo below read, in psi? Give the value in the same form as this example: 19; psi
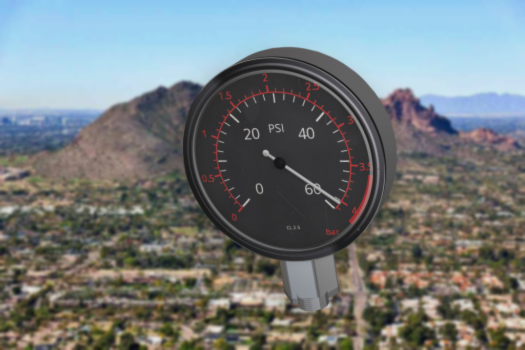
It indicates 58; psi
